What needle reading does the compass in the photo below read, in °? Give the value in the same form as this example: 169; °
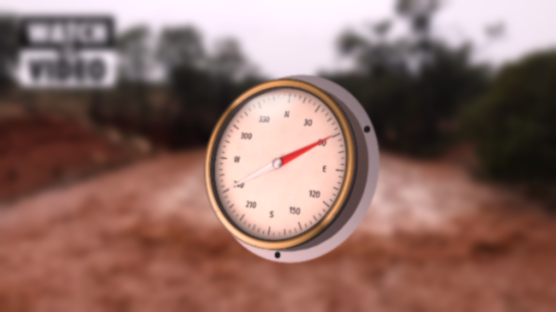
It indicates 60; °
